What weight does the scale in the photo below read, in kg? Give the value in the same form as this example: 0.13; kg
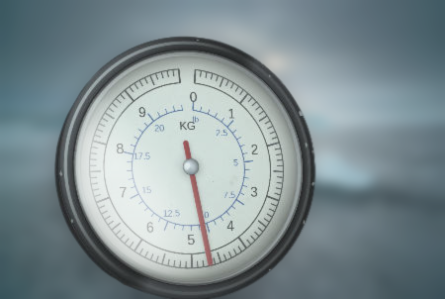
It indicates 4.7; kg
